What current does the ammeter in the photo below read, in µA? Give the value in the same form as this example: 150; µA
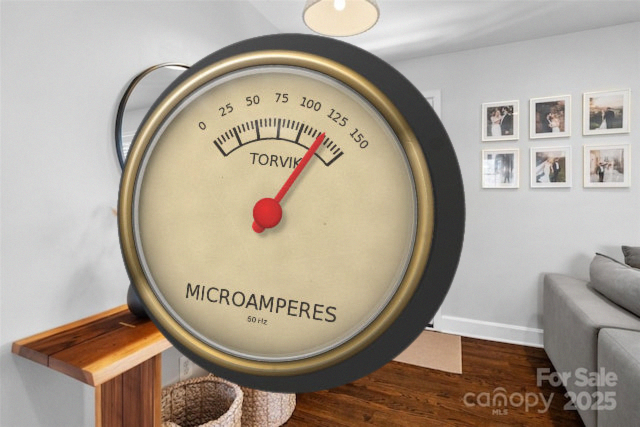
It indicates 125; µA
